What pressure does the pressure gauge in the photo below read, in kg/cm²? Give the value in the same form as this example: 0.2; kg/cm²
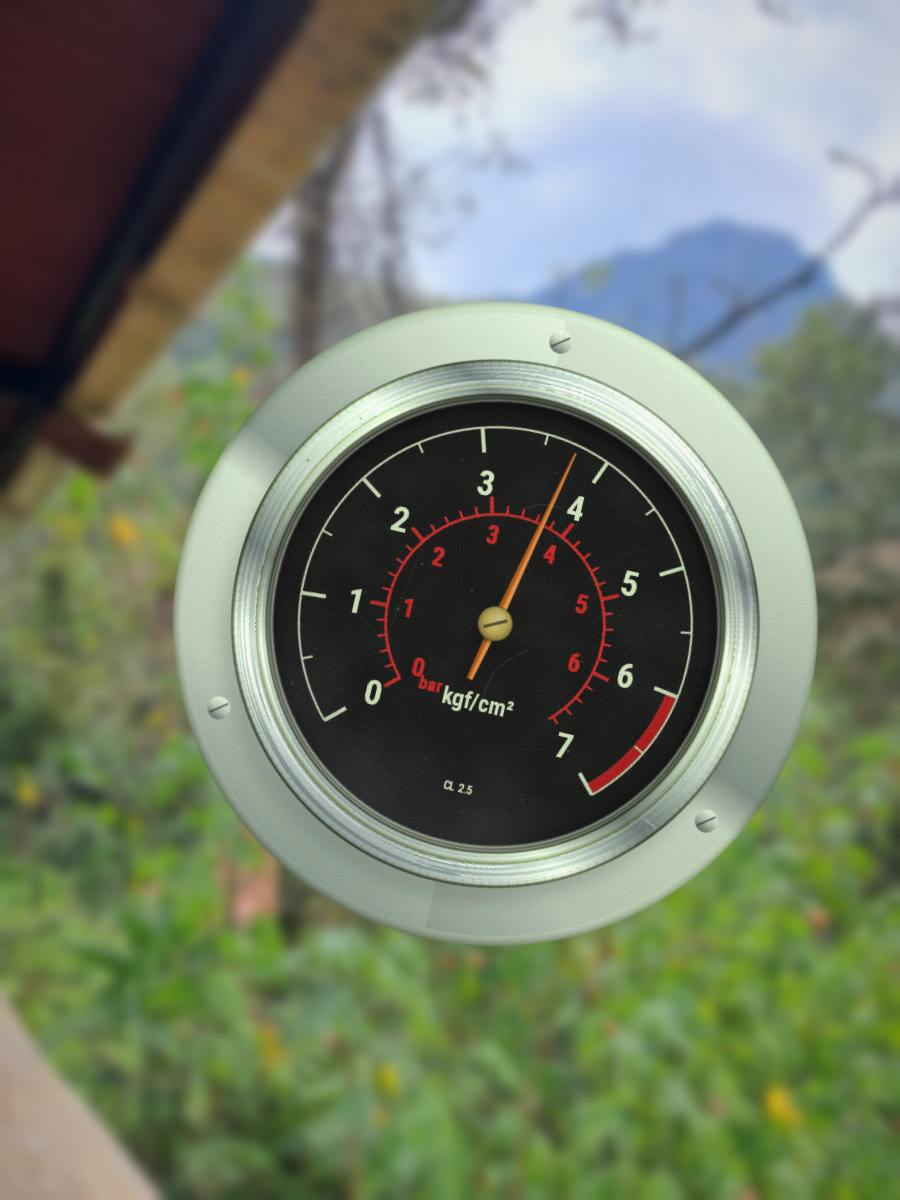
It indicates 3.75; kg/cm²
